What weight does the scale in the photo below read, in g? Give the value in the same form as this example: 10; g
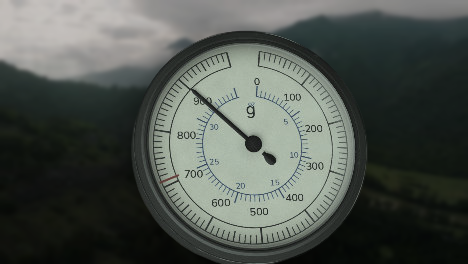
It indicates 900; g
